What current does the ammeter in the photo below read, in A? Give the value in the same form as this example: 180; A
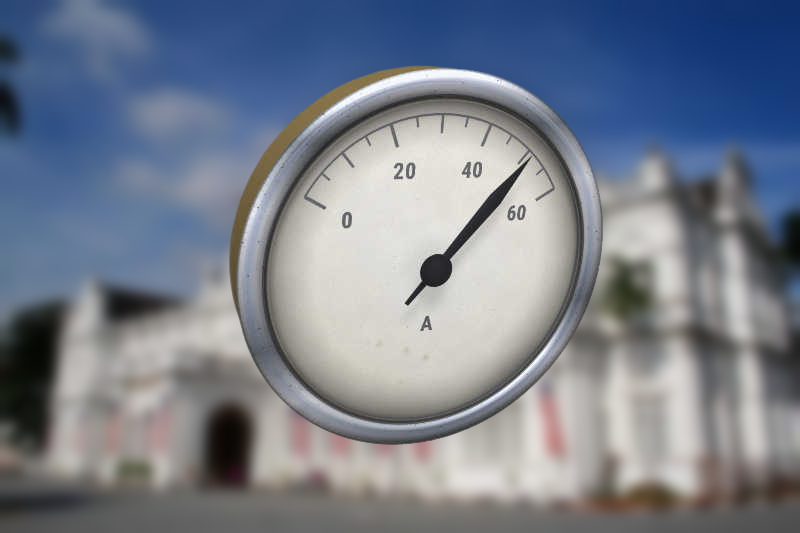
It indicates 50; A
